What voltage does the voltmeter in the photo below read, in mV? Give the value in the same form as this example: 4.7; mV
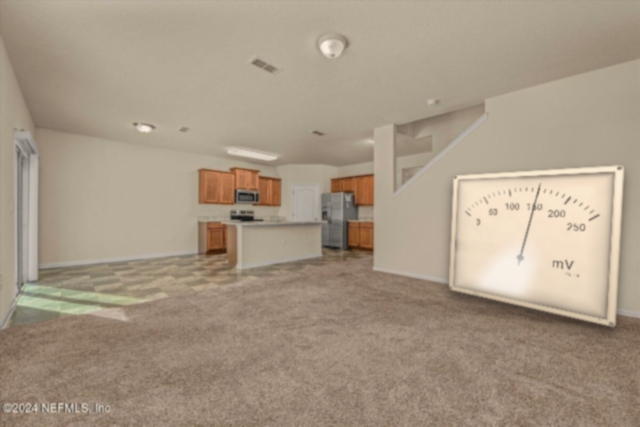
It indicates 150; mV
